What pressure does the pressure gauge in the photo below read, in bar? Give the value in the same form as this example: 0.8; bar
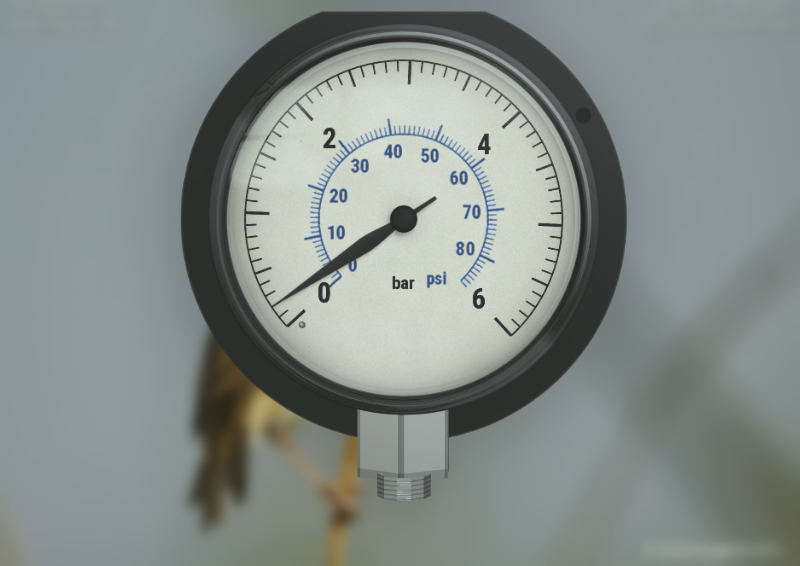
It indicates 0.2; bar
